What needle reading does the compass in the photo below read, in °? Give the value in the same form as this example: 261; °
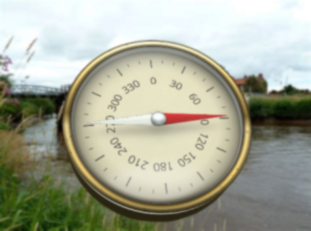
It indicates 90; °
